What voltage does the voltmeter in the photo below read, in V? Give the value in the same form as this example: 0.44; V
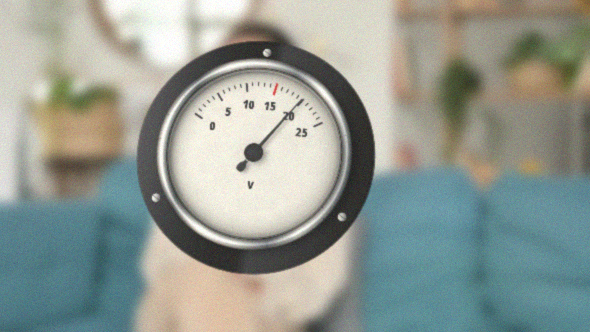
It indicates 20; V
